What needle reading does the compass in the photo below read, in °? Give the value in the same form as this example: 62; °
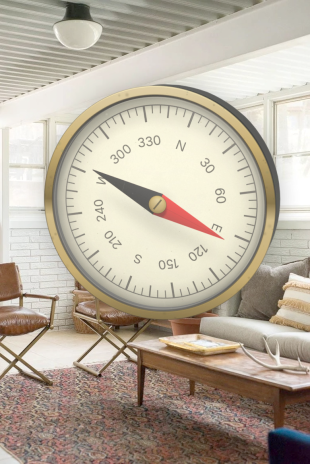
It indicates 95; °
